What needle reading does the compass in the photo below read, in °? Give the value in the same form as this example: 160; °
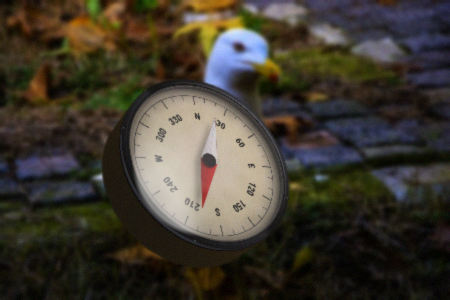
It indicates 200; °
